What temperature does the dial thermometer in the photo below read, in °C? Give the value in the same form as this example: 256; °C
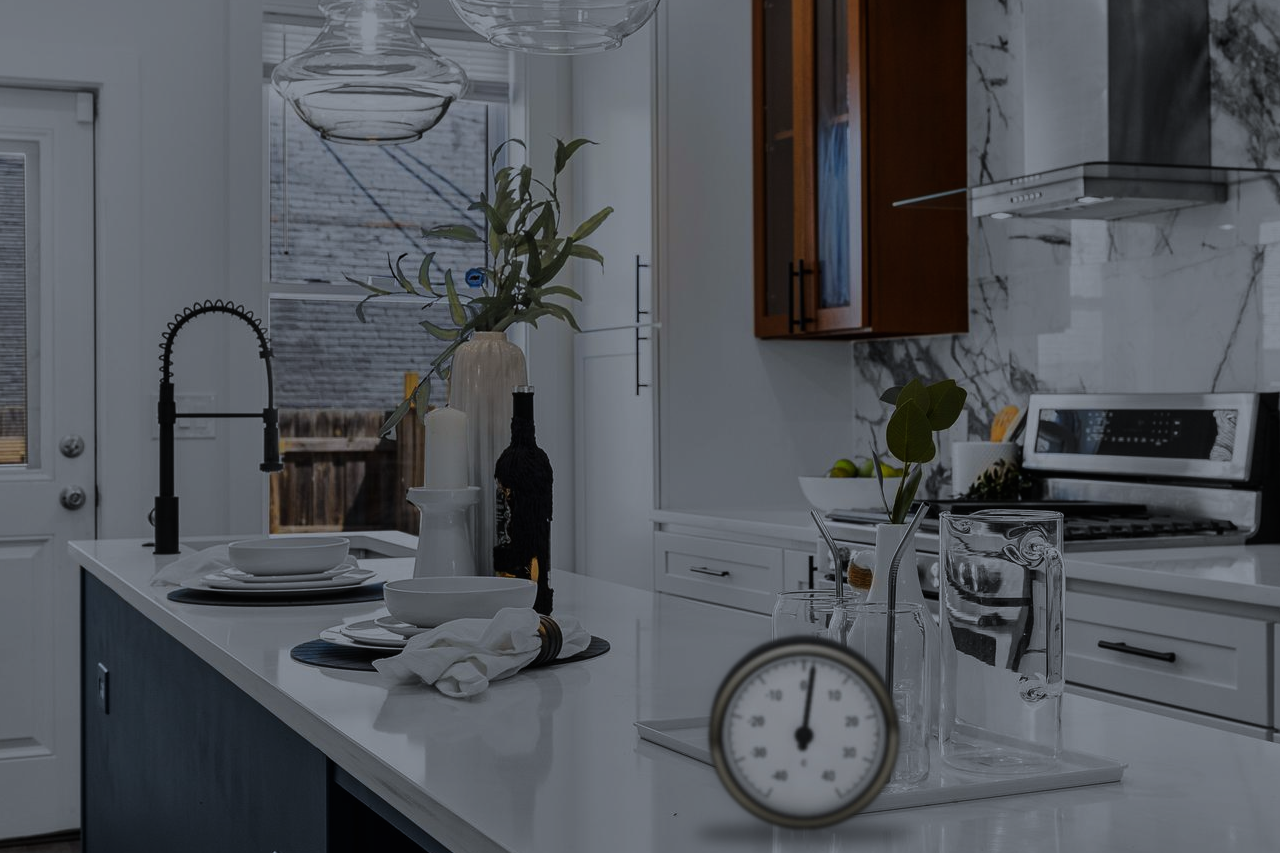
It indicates 2; °C
